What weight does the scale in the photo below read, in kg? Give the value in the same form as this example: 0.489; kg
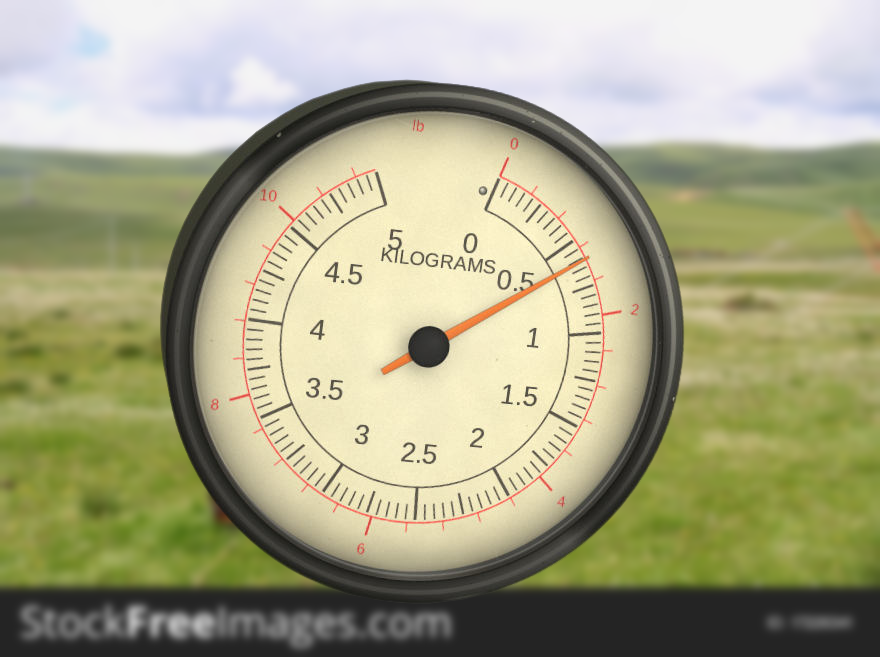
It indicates 0.6; kg
